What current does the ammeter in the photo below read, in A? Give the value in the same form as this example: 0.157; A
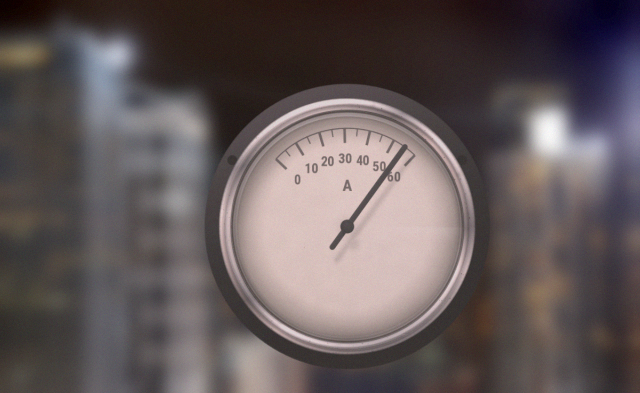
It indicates 55; A
